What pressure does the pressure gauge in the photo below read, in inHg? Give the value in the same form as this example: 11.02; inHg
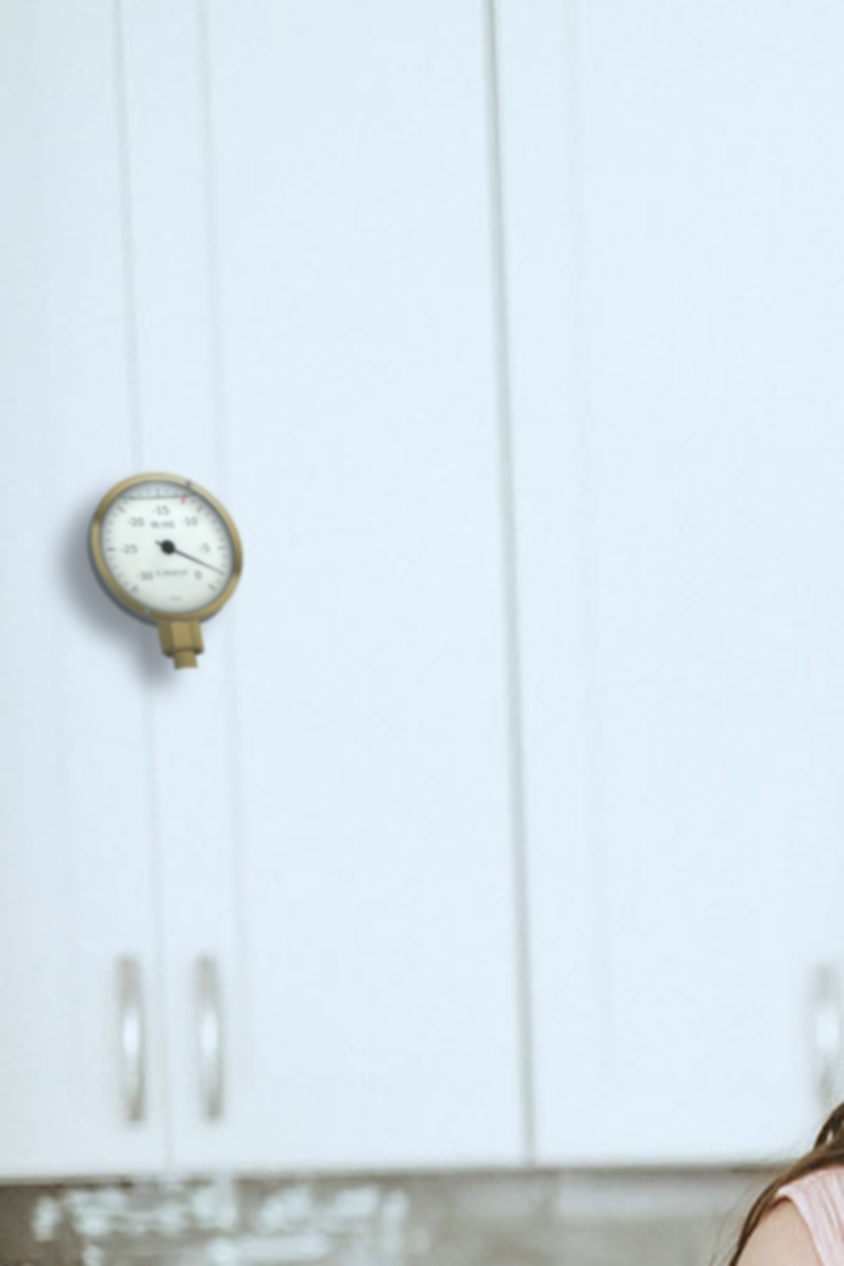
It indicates -2; inHg
